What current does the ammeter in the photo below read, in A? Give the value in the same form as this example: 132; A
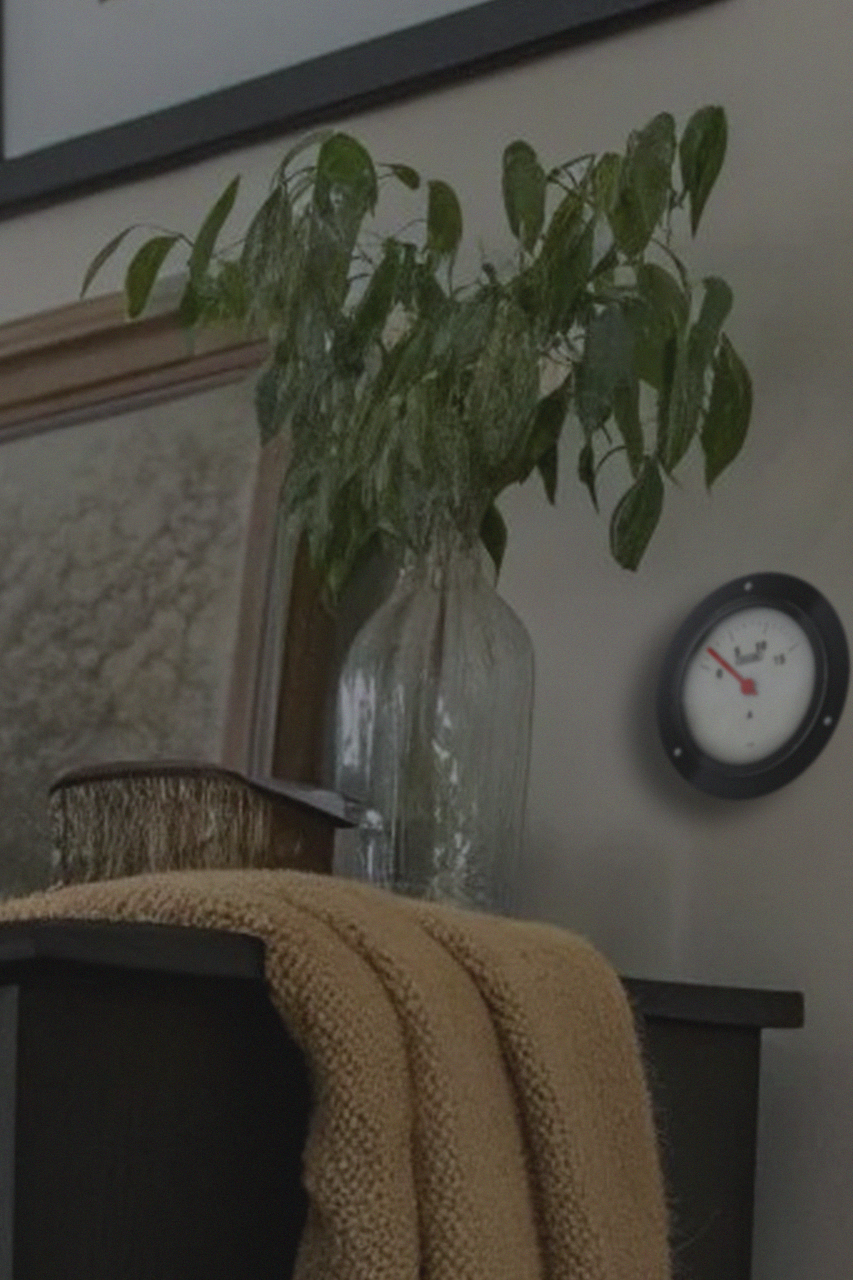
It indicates 2; A
